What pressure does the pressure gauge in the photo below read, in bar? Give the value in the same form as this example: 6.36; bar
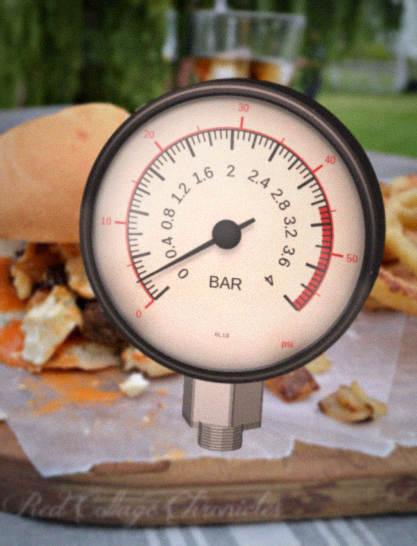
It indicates 0.2; bar
